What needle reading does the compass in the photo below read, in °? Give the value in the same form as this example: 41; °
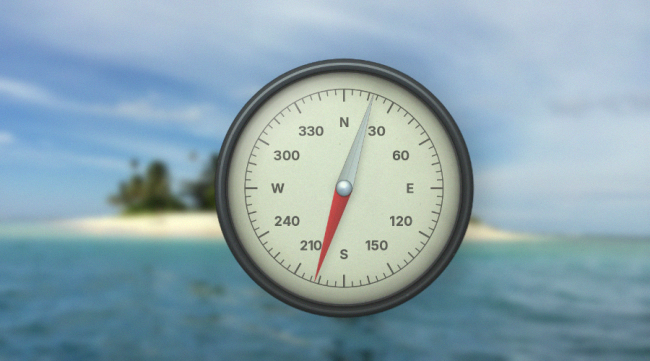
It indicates 197.5; °
